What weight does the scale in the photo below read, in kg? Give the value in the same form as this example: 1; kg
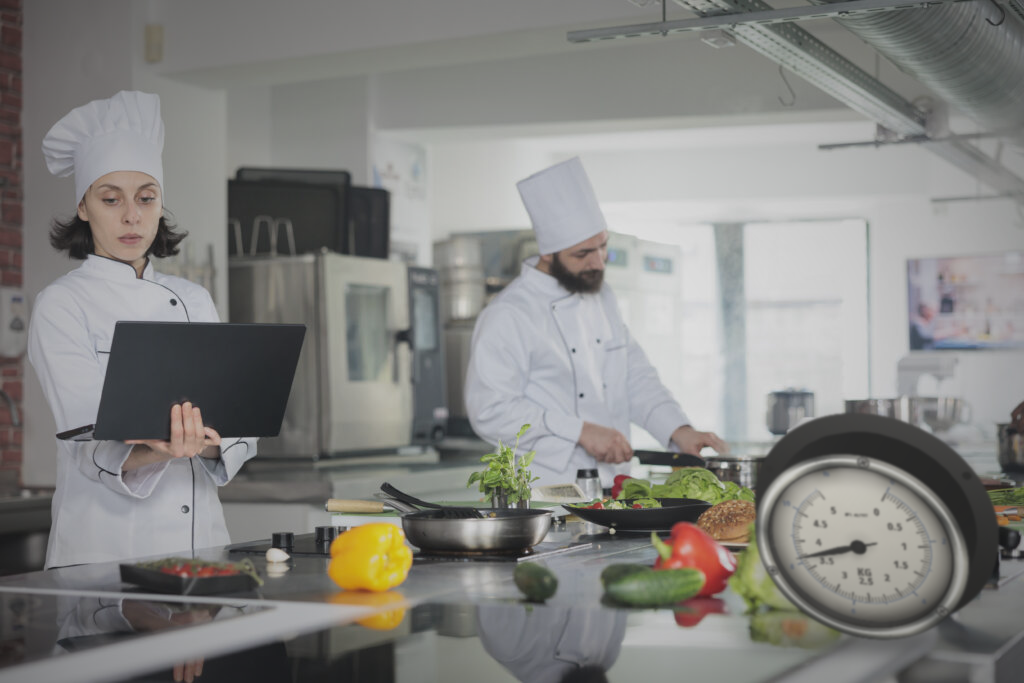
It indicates 3.75; kg
